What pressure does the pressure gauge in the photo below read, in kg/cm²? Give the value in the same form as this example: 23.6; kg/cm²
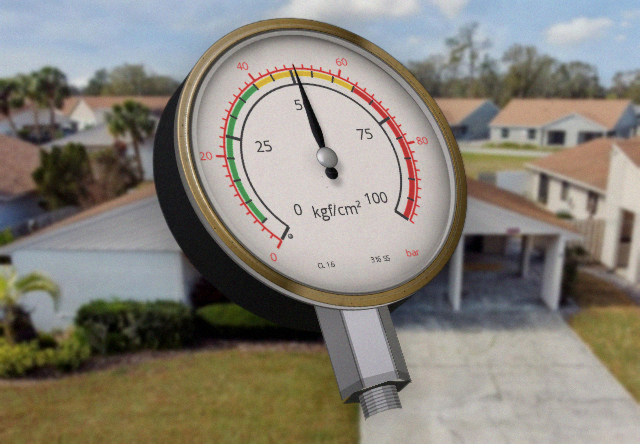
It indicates 50; kg/cm²
